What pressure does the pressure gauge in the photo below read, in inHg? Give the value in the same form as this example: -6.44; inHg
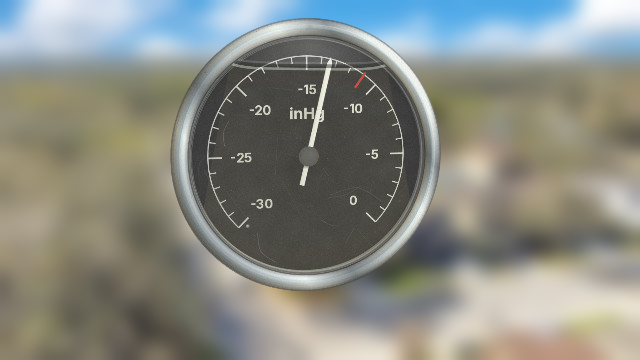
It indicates -13.5; inHg
